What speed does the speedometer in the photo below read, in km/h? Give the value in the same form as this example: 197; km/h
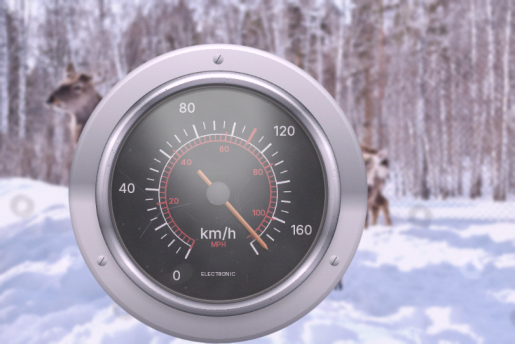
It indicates 175; km/h
